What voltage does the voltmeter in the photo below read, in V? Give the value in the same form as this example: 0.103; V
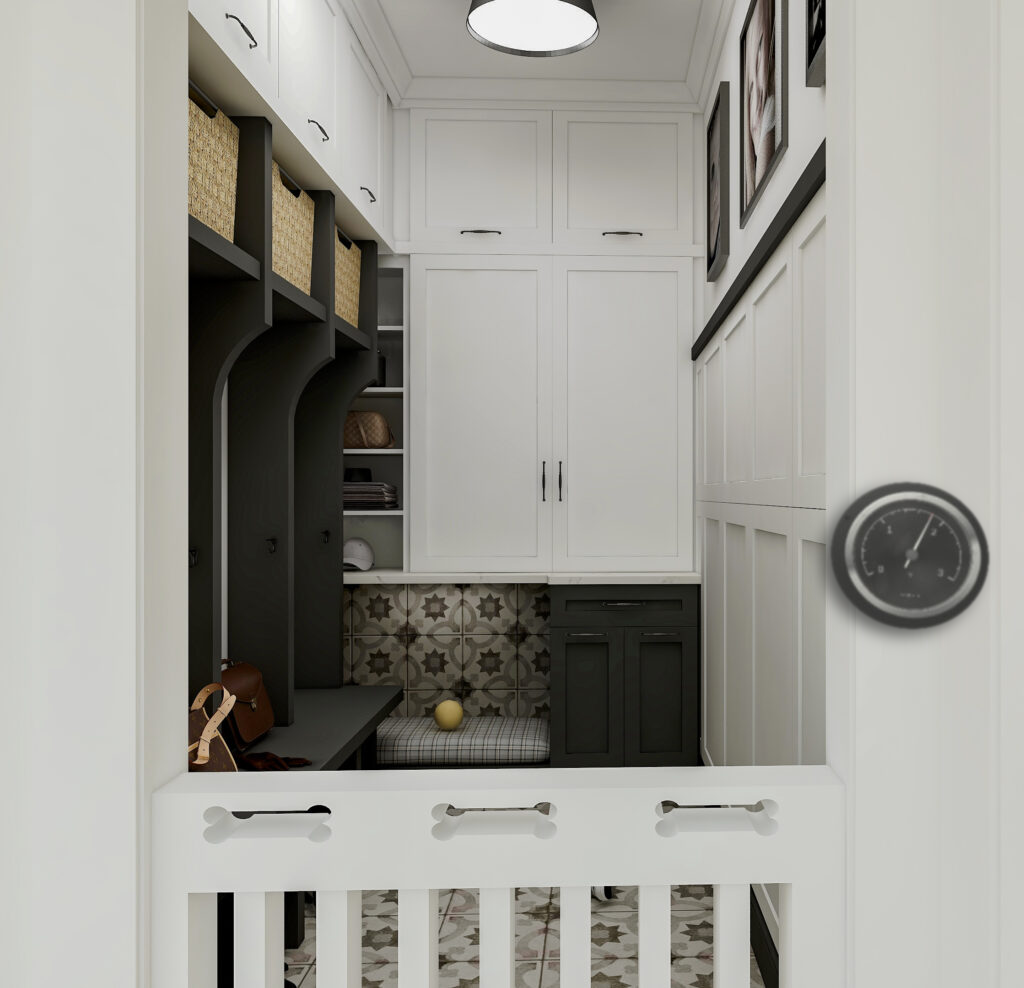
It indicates 1.8; V
